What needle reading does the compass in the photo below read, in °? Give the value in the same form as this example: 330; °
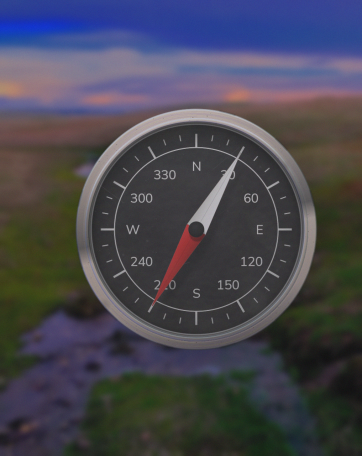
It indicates 210; °
